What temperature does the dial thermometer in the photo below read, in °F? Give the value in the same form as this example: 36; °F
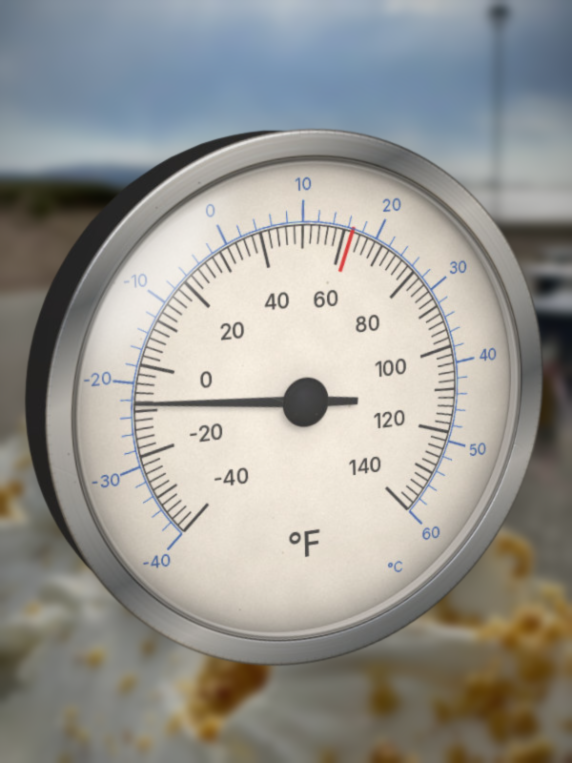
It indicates -8; °F
